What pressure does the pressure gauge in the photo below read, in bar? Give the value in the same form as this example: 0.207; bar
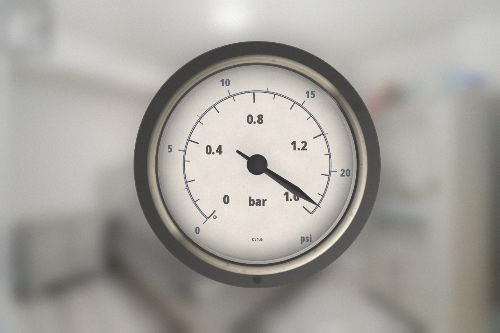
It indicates 1.55; bar
